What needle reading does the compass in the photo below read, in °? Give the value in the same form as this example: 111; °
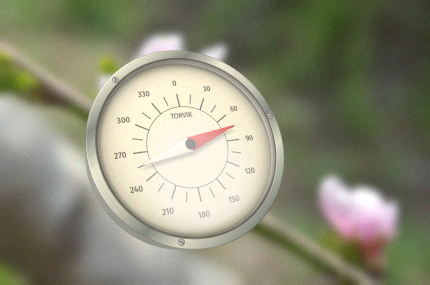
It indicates 75; °
